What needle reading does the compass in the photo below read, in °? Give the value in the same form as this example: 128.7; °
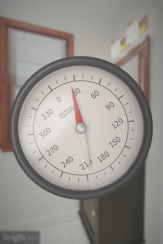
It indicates 25; °
